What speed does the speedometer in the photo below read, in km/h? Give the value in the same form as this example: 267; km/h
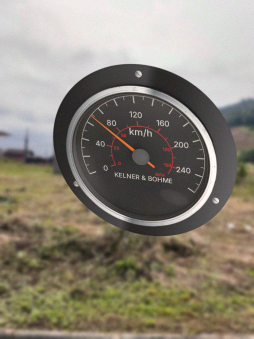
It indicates 70; km/h
